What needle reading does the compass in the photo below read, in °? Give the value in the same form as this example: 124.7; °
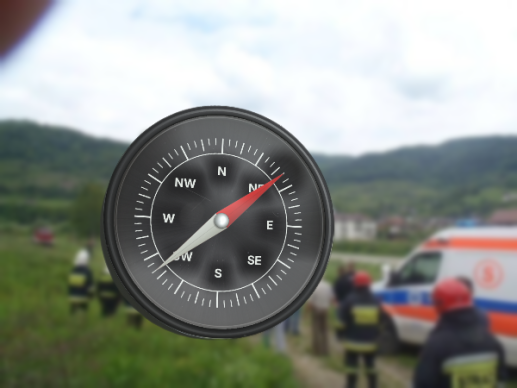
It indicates 50; °
